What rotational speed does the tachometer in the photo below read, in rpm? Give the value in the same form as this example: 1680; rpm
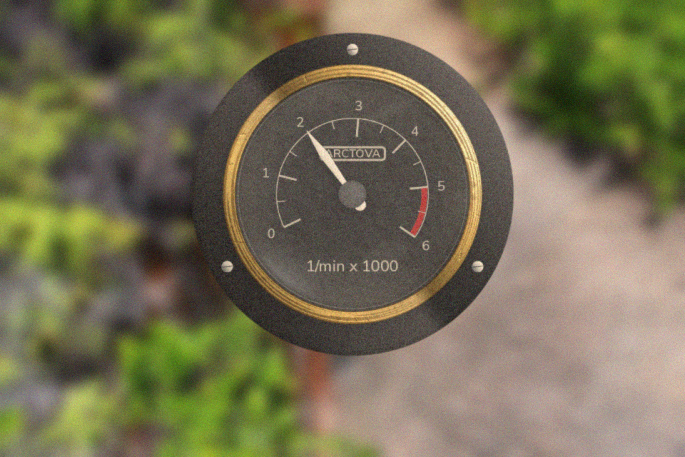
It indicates 2000; rpm
